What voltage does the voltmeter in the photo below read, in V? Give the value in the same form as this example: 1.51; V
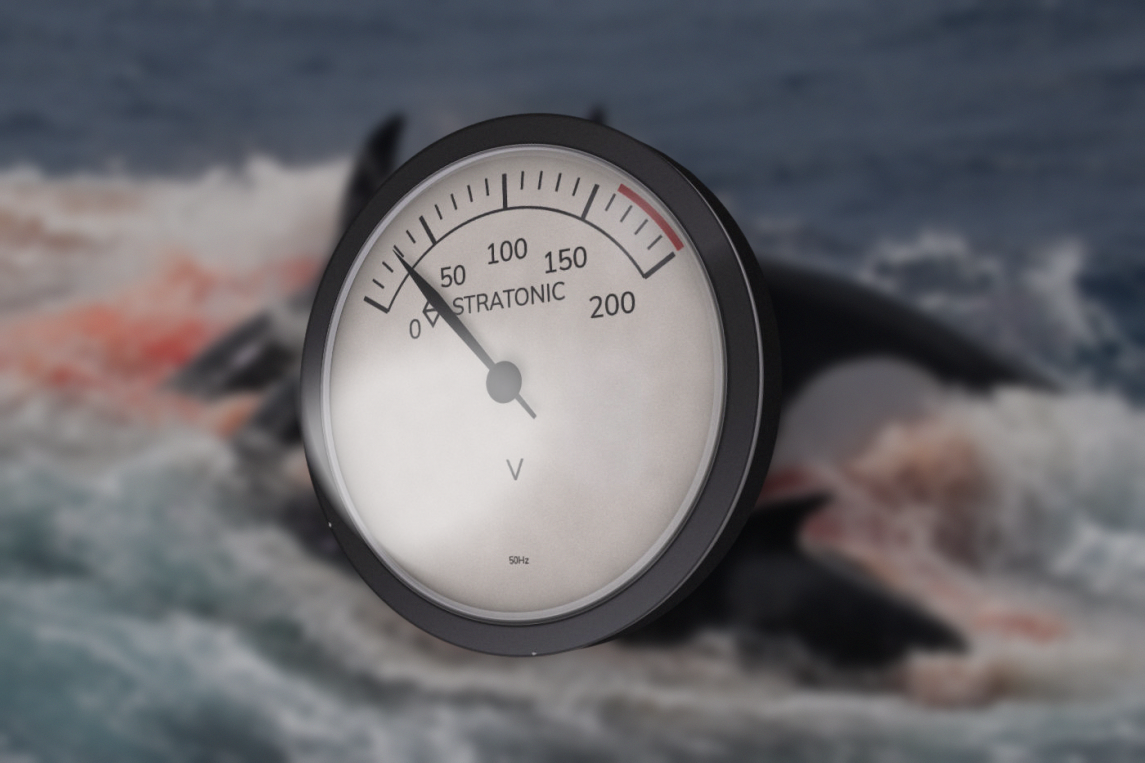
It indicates 30; V
